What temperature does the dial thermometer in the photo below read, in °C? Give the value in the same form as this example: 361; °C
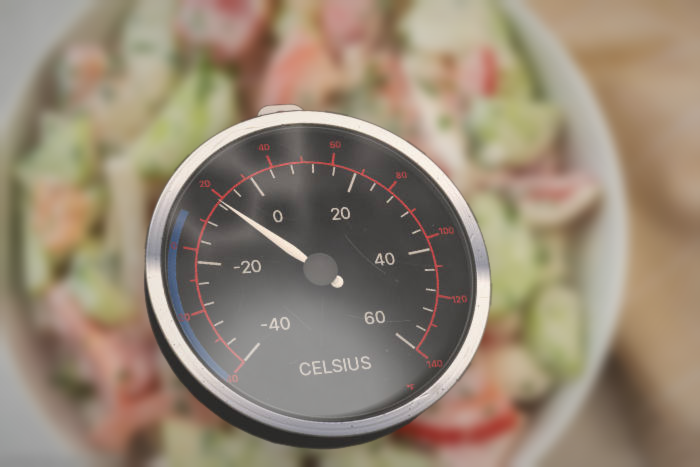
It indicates -8; °C
